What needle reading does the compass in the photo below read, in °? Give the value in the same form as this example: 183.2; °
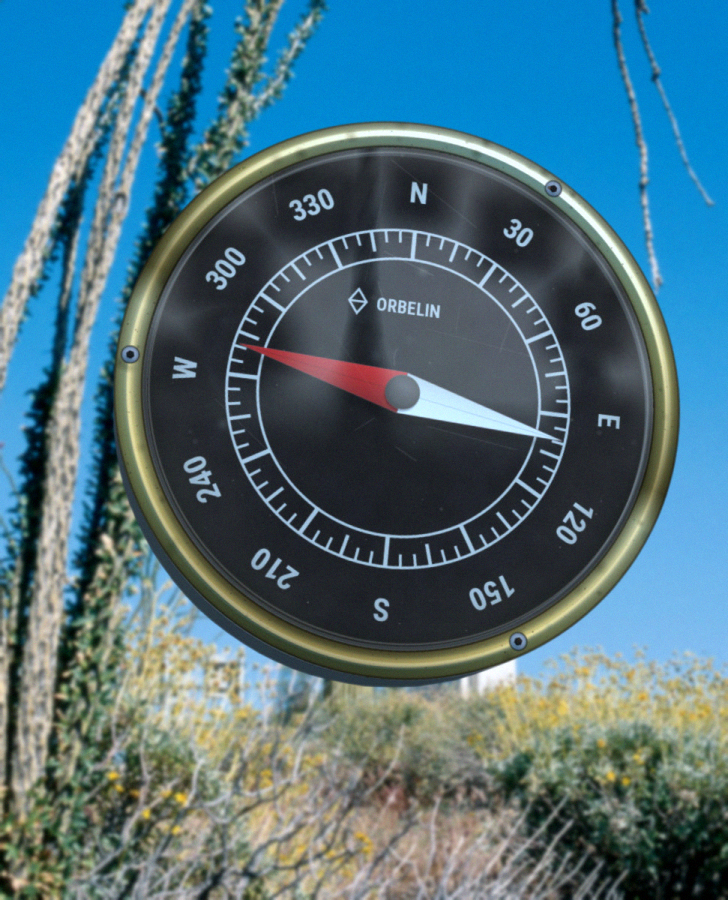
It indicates 280; °
